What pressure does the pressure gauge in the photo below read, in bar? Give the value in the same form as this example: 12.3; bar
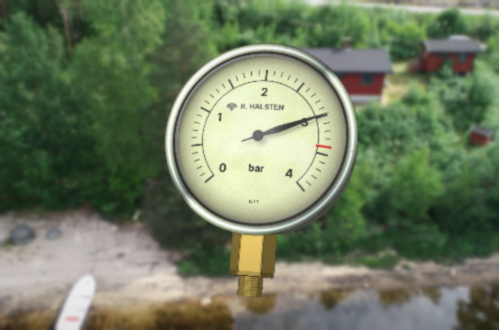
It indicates 3; bar
